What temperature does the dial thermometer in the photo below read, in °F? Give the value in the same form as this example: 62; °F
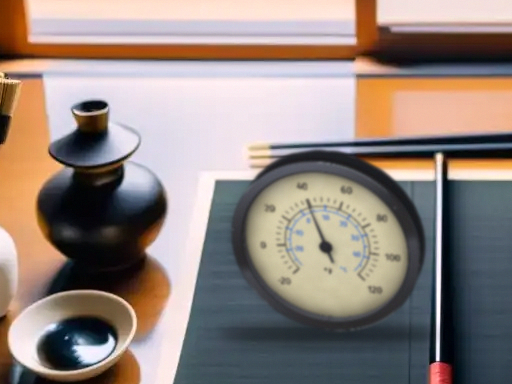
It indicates 40; °F
